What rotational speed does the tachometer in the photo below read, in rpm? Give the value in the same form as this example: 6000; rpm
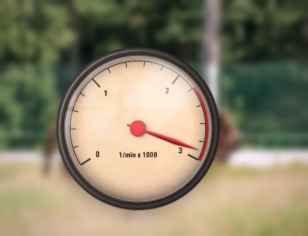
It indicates 2900; rpm
